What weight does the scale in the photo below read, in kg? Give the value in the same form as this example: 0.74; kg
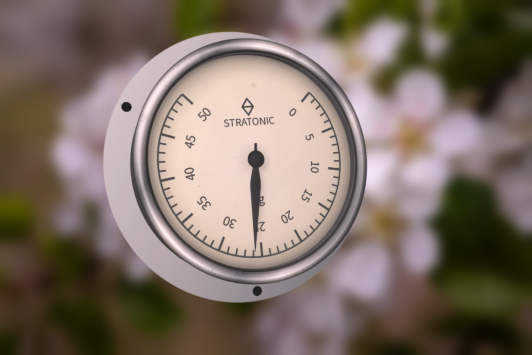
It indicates 26; kg
